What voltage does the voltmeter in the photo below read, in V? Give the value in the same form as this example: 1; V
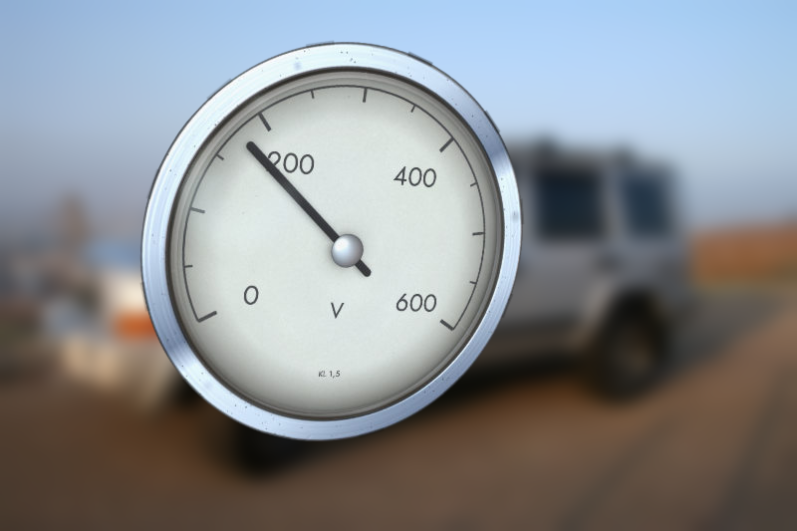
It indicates 175; V
